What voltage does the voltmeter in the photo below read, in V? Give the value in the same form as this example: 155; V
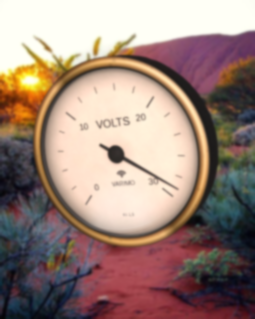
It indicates 29; V
